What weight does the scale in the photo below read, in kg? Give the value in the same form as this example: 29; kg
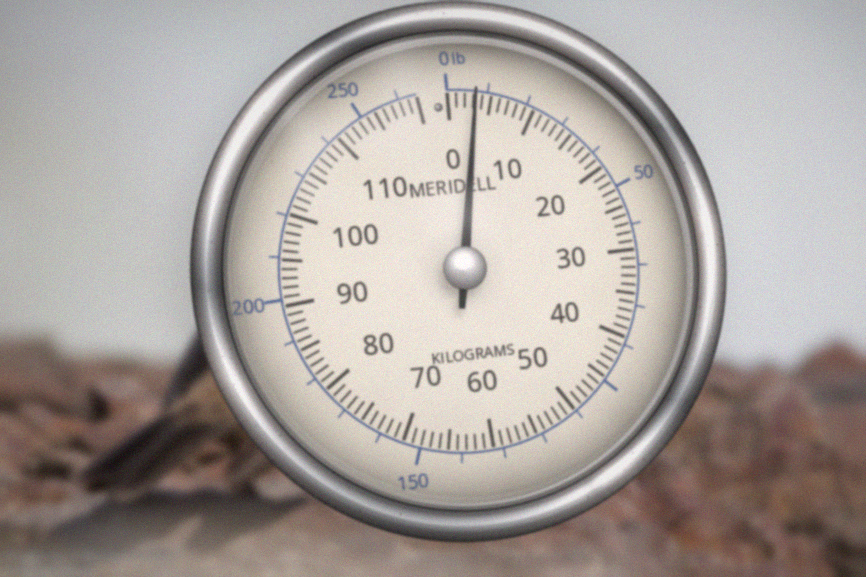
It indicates 3; kg
